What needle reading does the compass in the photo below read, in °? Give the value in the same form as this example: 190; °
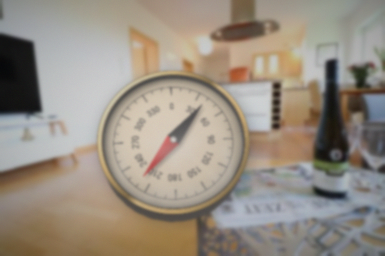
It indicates 220; °
